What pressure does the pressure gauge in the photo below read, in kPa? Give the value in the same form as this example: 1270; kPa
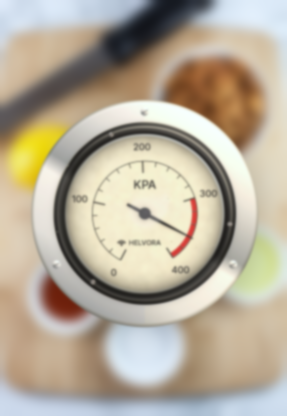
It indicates 360; kPa
